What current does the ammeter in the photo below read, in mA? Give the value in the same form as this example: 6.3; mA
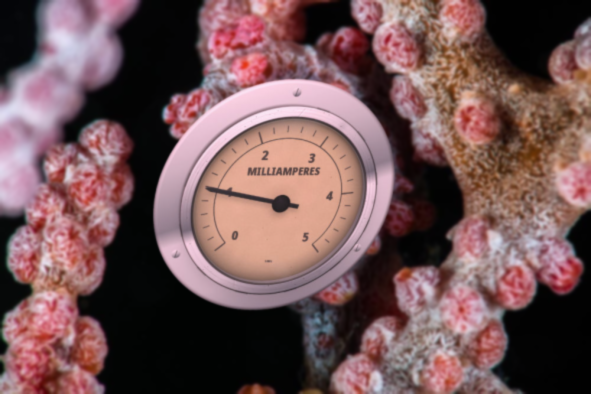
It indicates 1; mA
